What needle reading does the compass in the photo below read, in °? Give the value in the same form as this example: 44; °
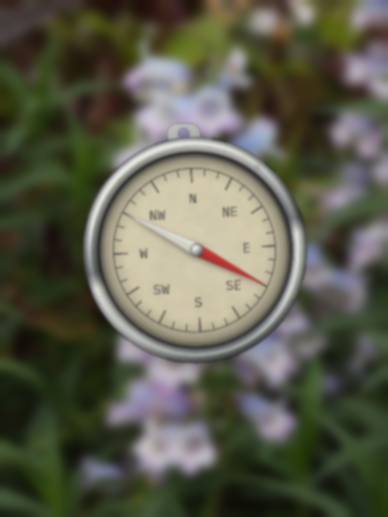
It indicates 120; °
